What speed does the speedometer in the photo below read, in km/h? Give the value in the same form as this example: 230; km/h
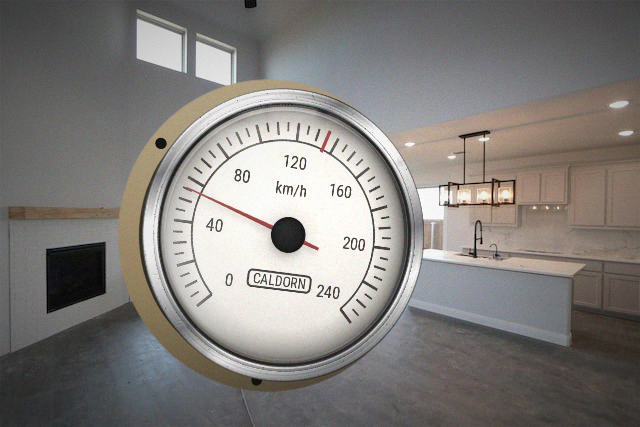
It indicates 55; km/h
